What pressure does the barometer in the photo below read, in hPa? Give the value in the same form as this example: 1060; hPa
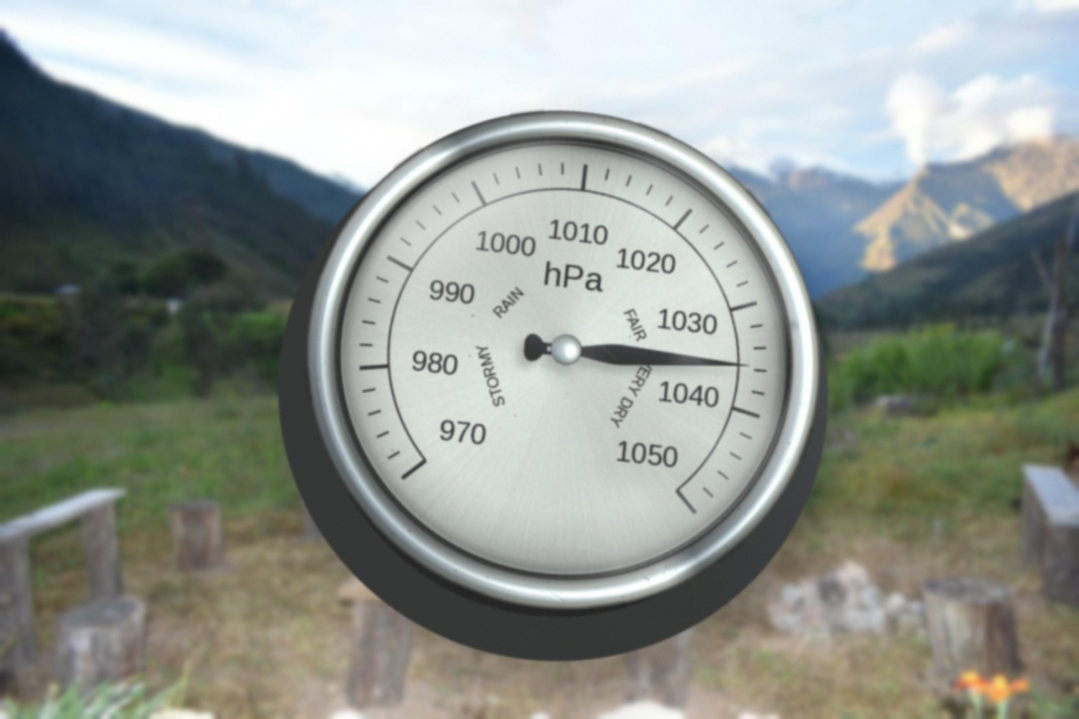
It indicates 1036; hPa
